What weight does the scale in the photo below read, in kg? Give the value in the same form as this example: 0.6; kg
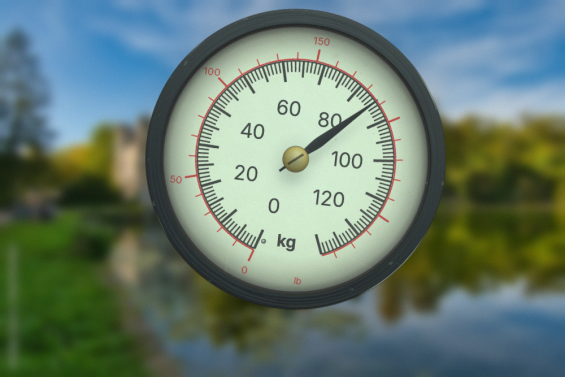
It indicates 85; kg
